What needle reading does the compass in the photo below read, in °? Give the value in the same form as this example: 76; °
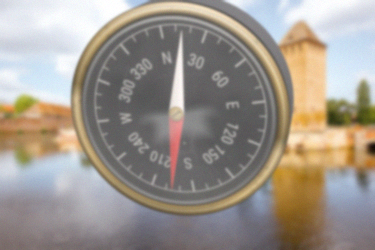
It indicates 195; °
